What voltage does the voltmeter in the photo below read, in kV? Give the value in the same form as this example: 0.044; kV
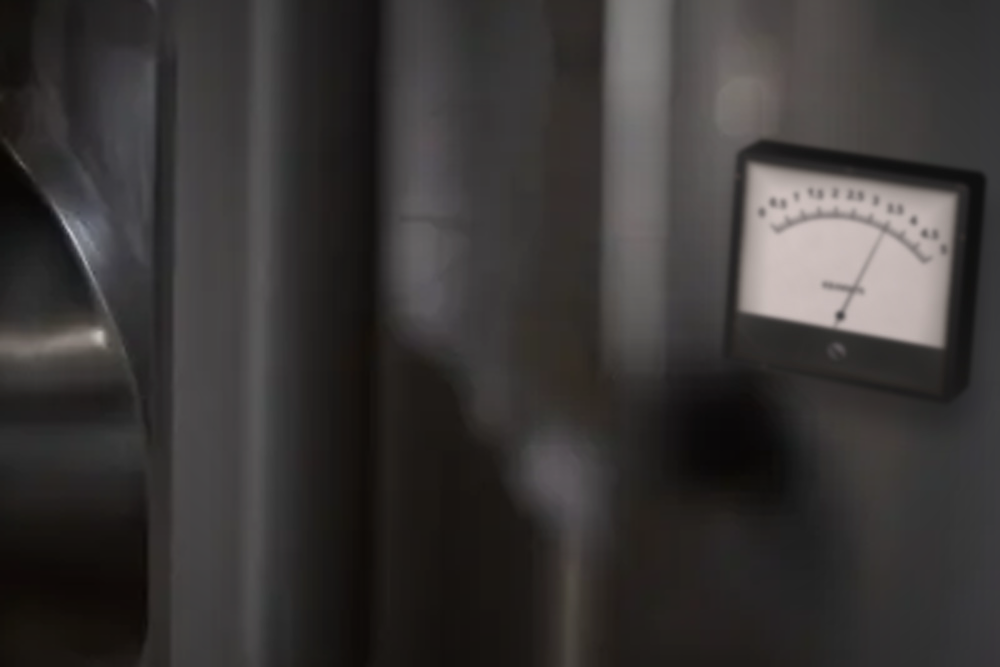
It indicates 3.5; kV
